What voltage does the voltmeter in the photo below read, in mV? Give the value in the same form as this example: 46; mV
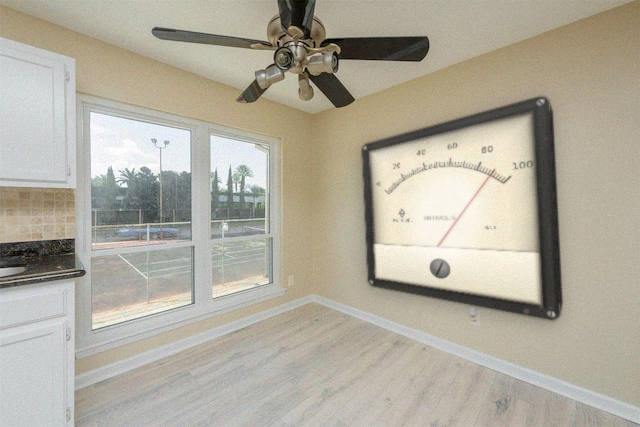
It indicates 90; mV
